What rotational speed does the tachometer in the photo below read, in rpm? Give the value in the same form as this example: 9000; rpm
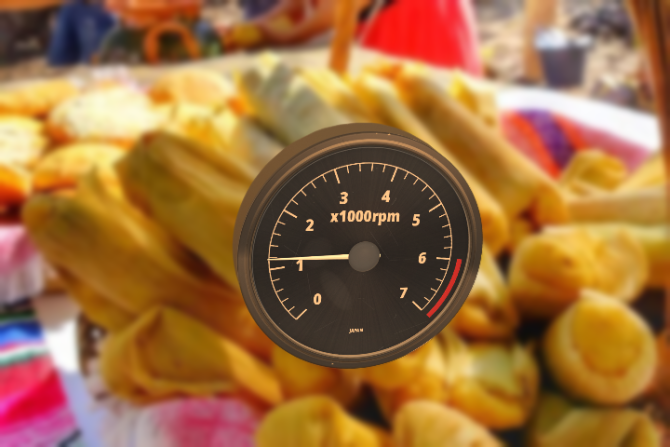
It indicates 1200; rpm
